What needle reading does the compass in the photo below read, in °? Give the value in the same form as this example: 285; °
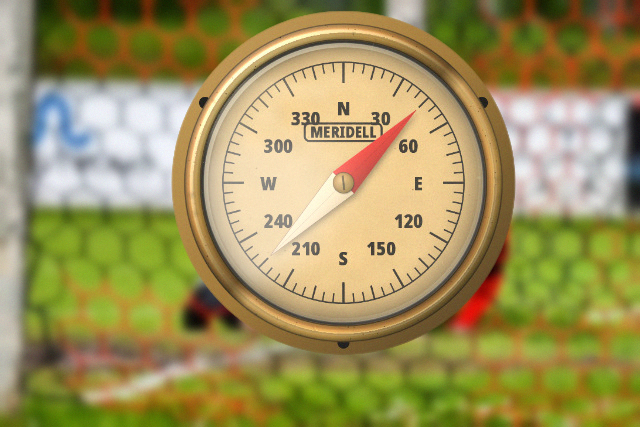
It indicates 45; °
